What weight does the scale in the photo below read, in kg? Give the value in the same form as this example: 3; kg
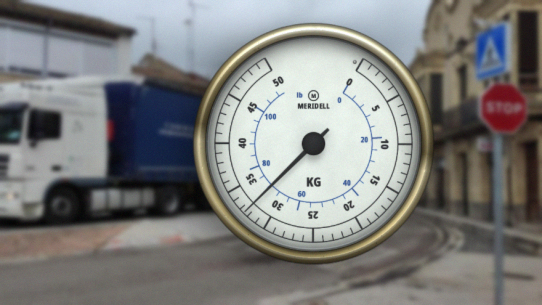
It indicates 32.5; kg
